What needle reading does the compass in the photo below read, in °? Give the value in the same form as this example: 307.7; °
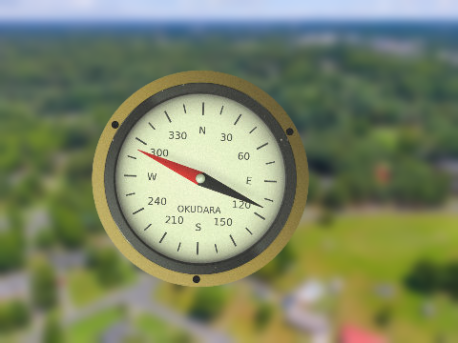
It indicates 292.5; °
